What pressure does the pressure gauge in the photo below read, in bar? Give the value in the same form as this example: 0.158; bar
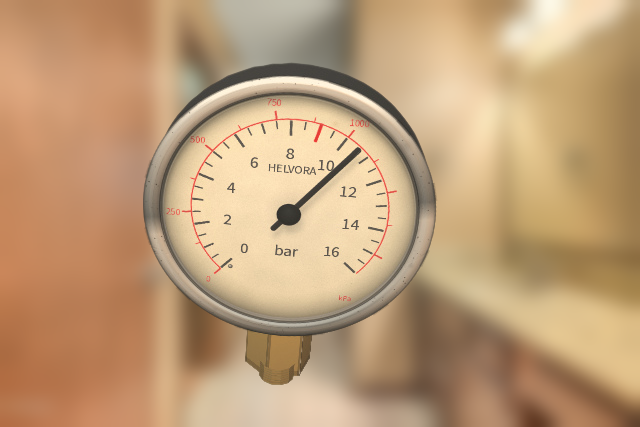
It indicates 10.5; bar
